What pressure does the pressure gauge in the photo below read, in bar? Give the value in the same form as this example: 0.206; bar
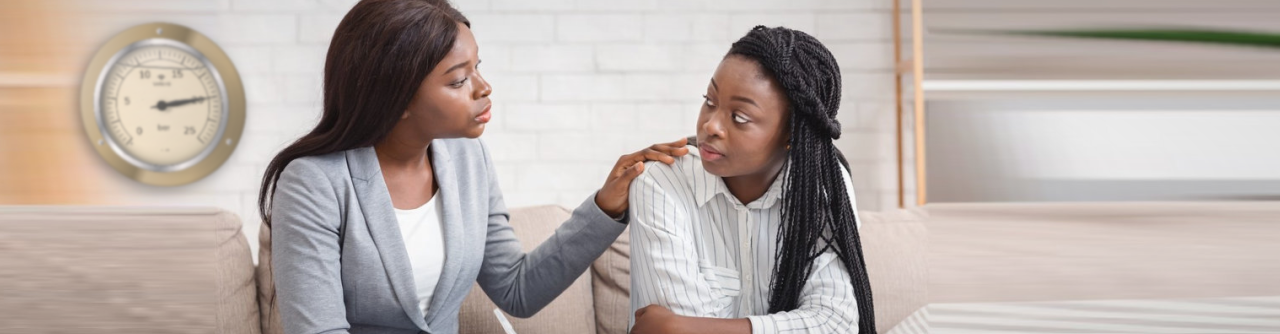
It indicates 20; bar
